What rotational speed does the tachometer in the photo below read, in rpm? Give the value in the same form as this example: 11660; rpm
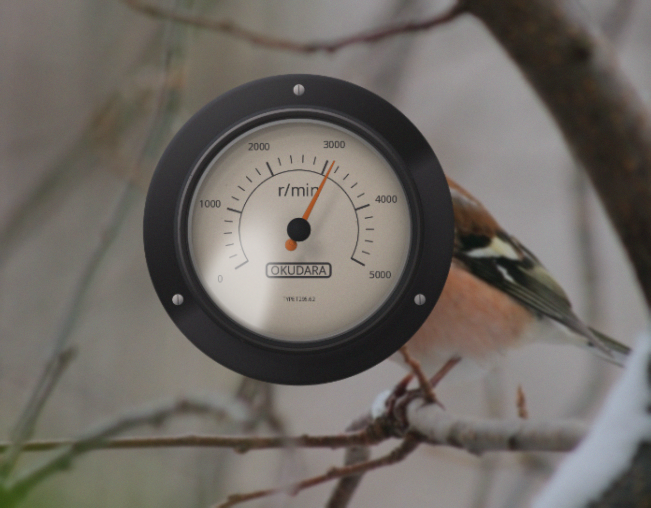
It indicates 3100; rpm
